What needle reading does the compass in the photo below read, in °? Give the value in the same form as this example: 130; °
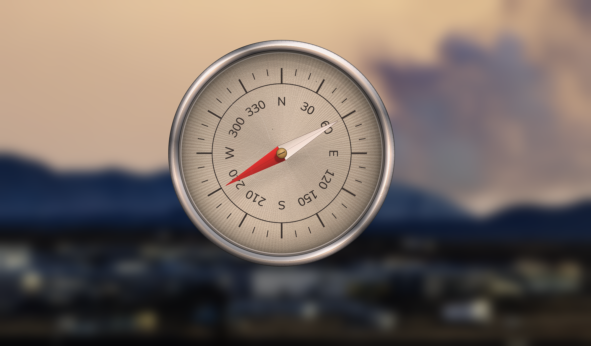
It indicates 240; °
